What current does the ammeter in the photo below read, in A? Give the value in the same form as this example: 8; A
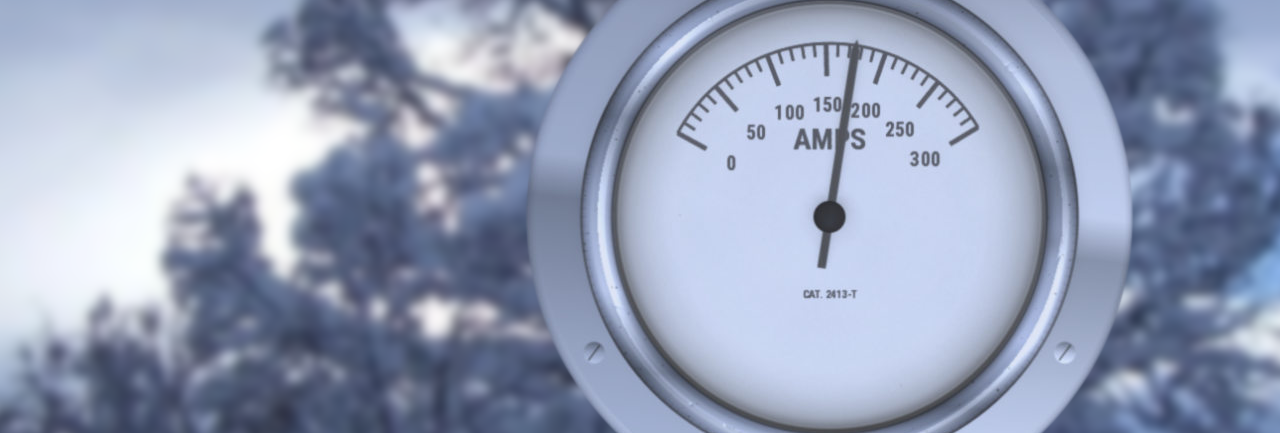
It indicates 175; A
